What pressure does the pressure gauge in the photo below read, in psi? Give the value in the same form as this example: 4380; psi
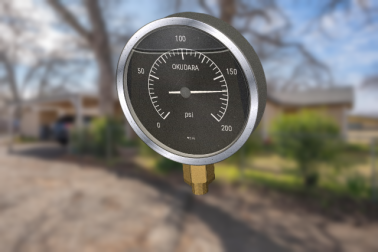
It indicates 165; psi
